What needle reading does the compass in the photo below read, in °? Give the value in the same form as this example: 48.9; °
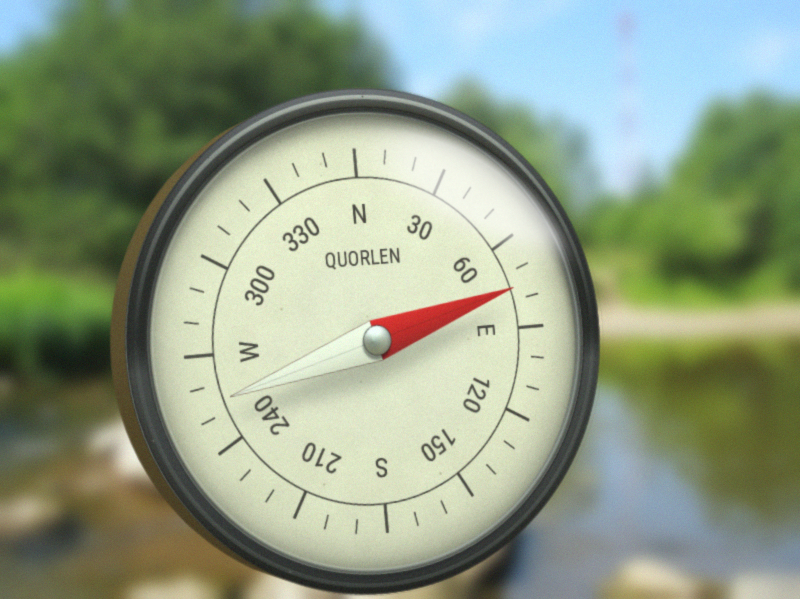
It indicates 75; °
